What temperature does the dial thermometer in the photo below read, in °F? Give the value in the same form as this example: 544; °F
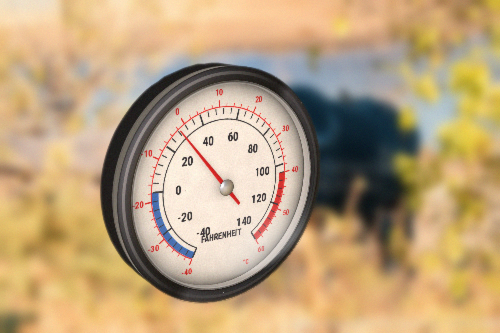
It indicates 28; °F
